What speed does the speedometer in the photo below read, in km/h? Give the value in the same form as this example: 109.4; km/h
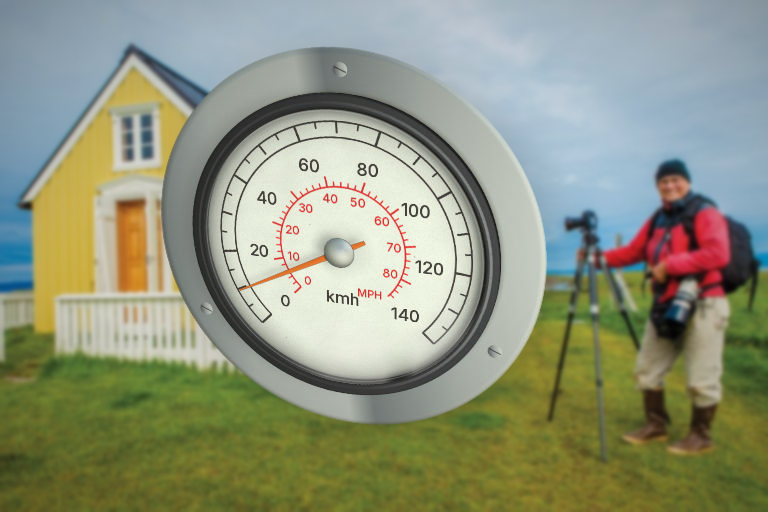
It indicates 10; km/h
